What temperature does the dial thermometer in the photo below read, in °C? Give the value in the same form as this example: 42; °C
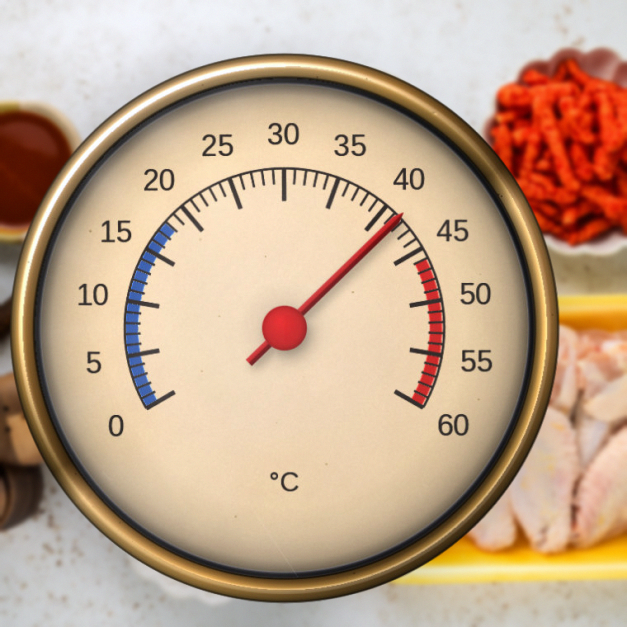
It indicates 41.5; °C
